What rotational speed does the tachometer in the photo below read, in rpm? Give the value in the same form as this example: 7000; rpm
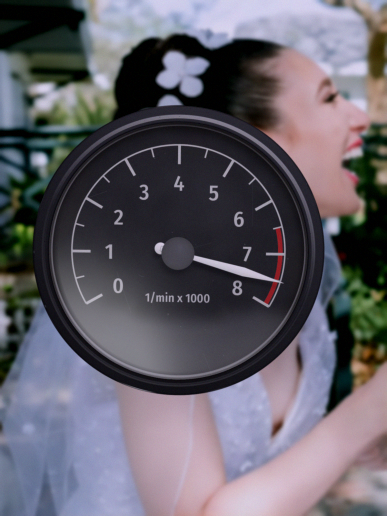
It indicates 7500; rpm
